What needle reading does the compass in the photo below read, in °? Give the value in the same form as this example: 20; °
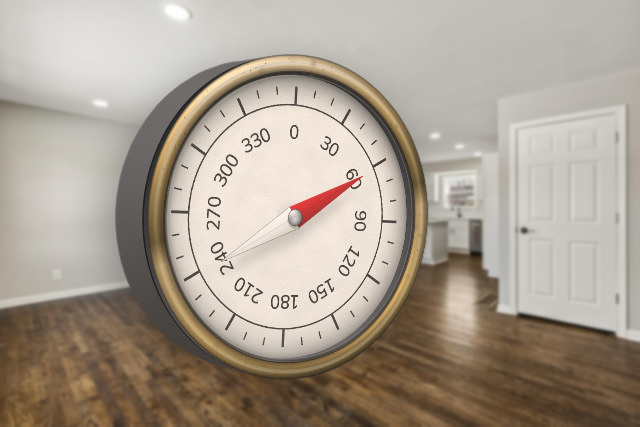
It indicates 60; °
